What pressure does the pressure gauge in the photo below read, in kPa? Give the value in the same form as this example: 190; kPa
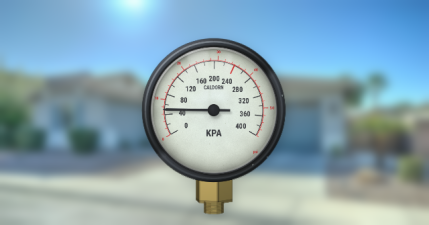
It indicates 50; kPa
